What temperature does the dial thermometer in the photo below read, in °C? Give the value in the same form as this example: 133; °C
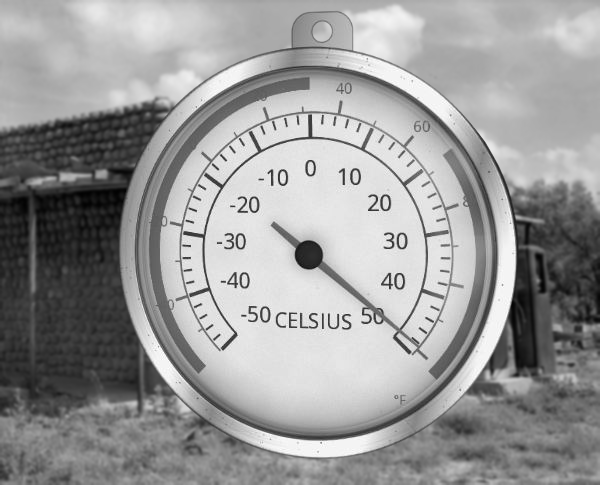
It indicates 48; °C
